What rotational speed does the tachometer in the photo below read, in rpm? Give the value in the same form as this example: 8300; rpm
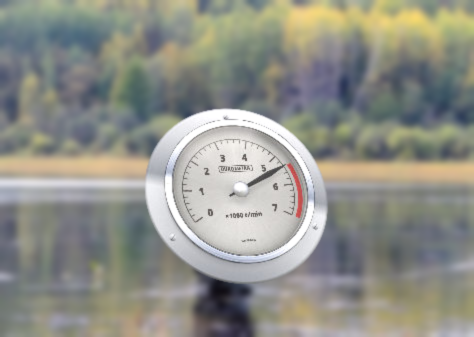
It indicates 5400; rpm
